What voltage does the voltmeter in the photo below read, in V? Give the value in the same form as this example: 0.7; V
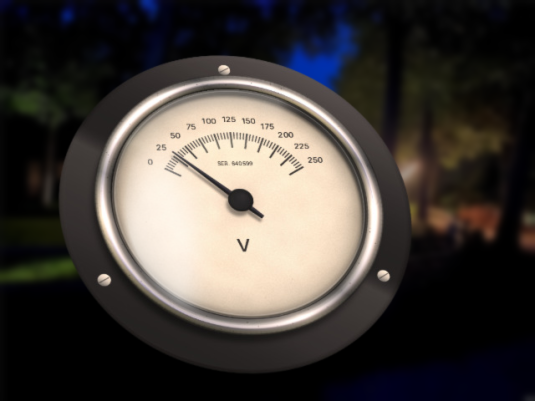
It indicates 25; V
